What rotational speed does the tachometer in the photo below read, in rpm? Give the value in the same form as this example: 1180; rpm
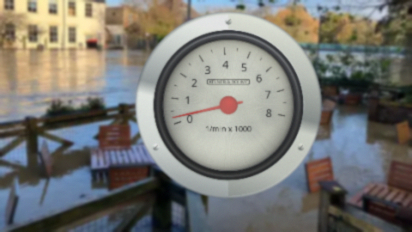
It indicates 250; rpm
